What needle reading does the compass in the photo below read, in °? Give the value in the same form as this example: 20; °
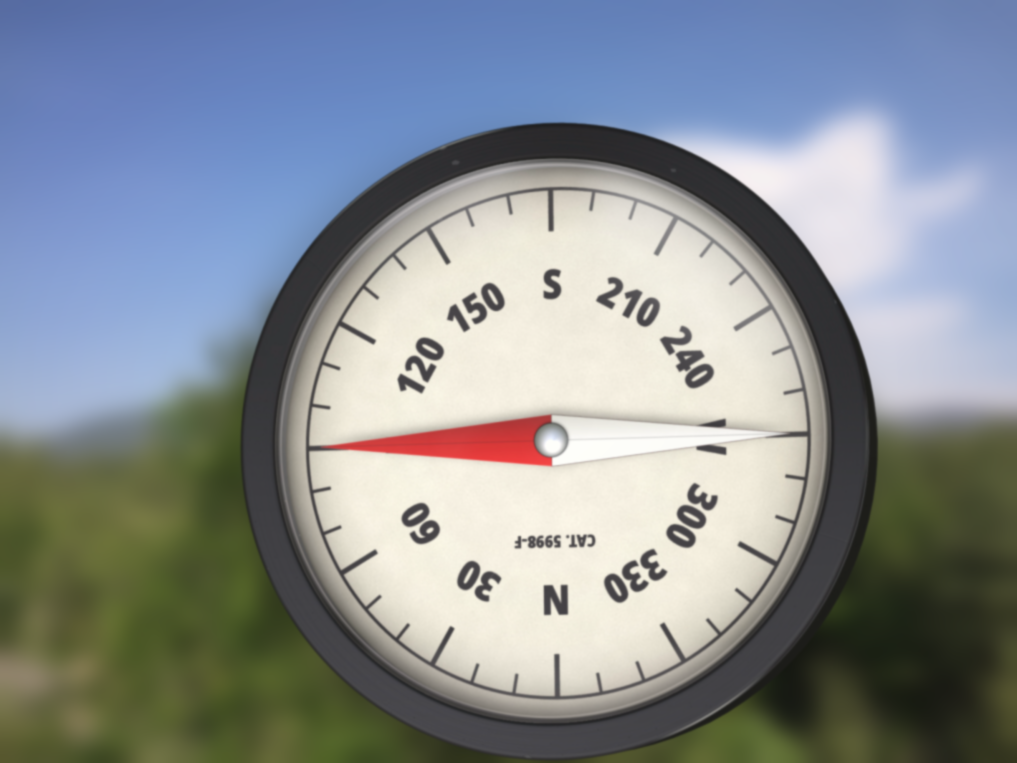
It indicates 90; °
